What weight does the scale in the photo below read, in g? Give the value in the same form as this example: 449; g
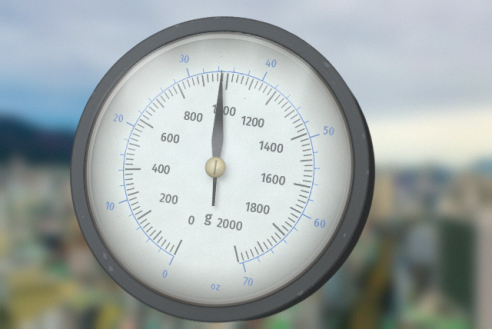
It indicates 980; g
